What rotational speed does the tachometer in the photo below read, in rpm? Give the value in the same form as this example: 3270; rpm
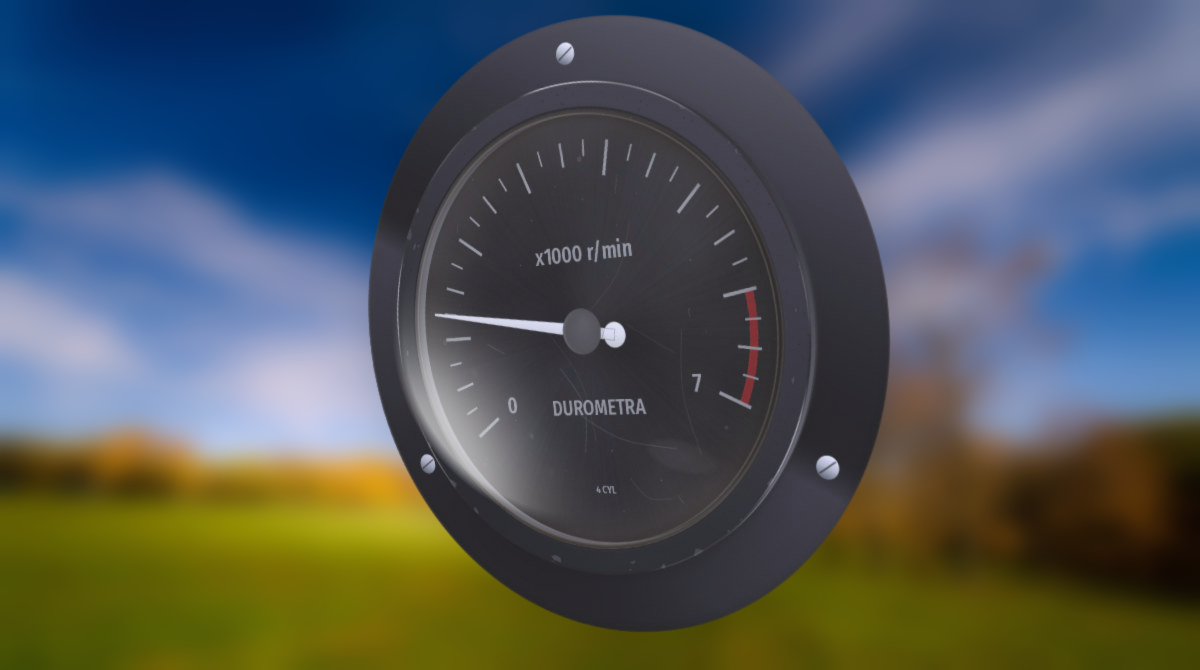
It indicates 1250; rpm
